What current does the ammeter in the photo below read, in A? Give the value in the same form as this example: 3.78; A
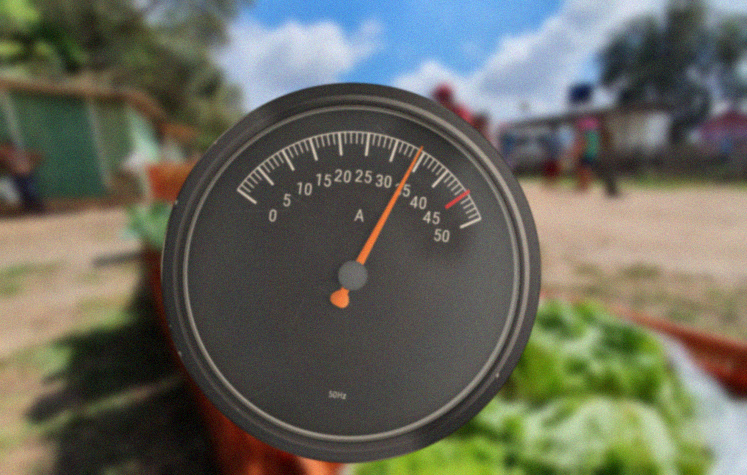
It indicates 34; A
